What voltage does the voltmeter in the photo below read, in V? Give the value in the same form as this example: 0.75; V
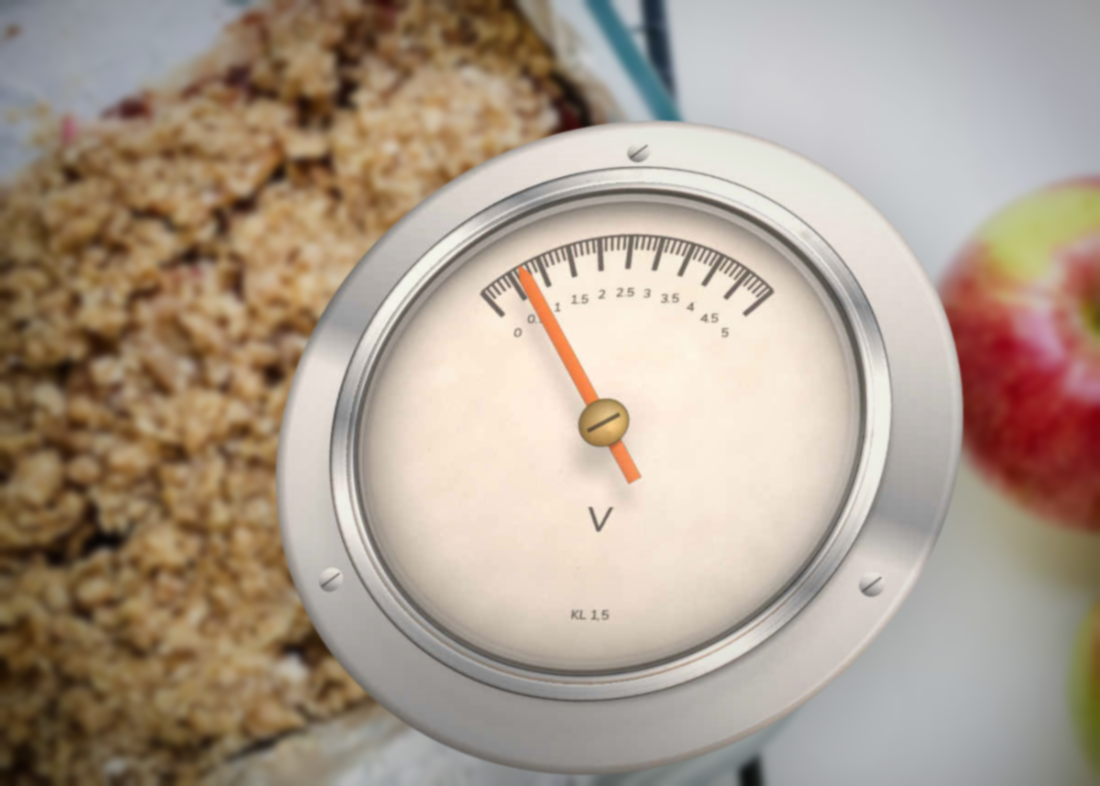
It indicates 0.7; V
